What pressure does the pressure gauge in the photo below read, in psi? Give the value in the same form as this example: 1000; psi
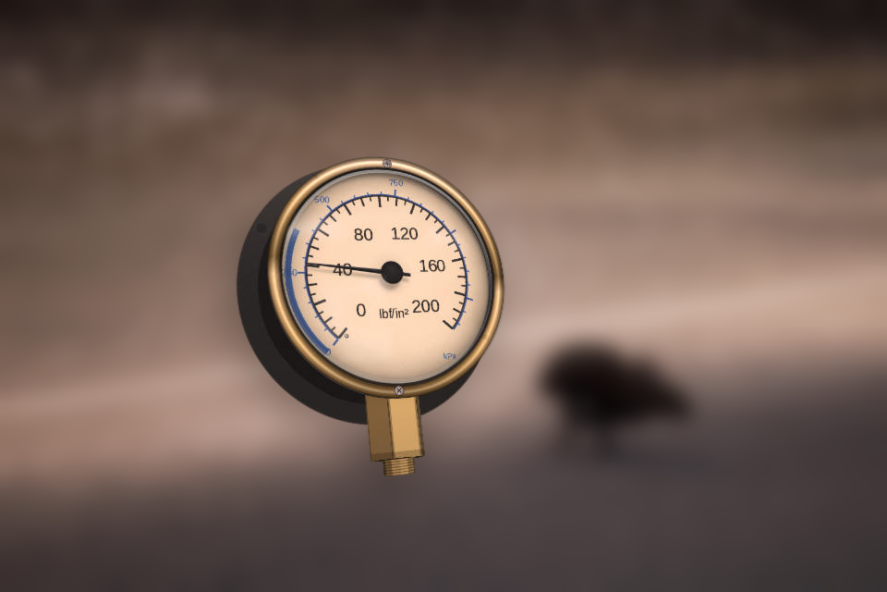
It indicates 40; psi
